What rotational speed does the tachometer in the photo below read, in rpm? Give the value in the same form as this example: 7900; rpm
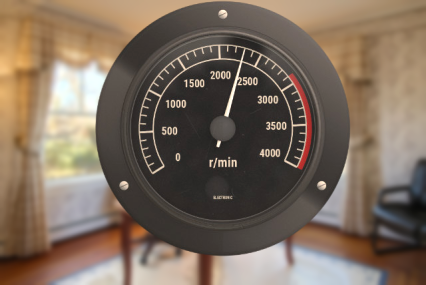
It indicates 2300; rpm
